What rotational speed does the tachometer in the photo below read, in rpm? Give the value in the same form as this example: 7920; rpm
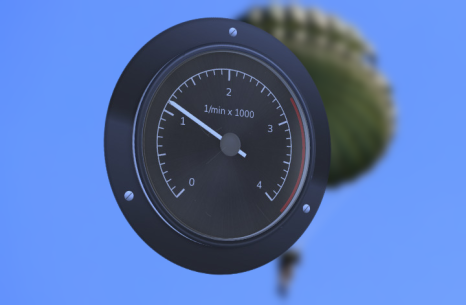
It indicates 1100; rpm
